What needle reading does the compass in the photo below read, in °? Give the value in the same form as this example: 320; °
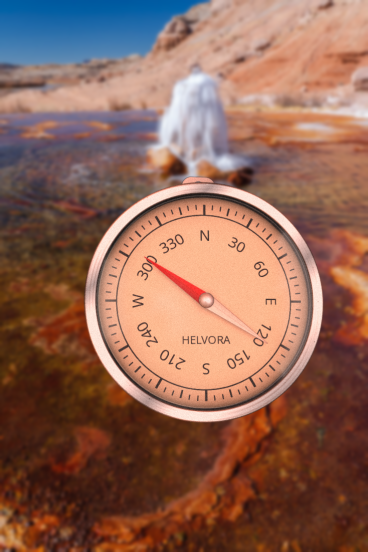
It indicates 305; °
